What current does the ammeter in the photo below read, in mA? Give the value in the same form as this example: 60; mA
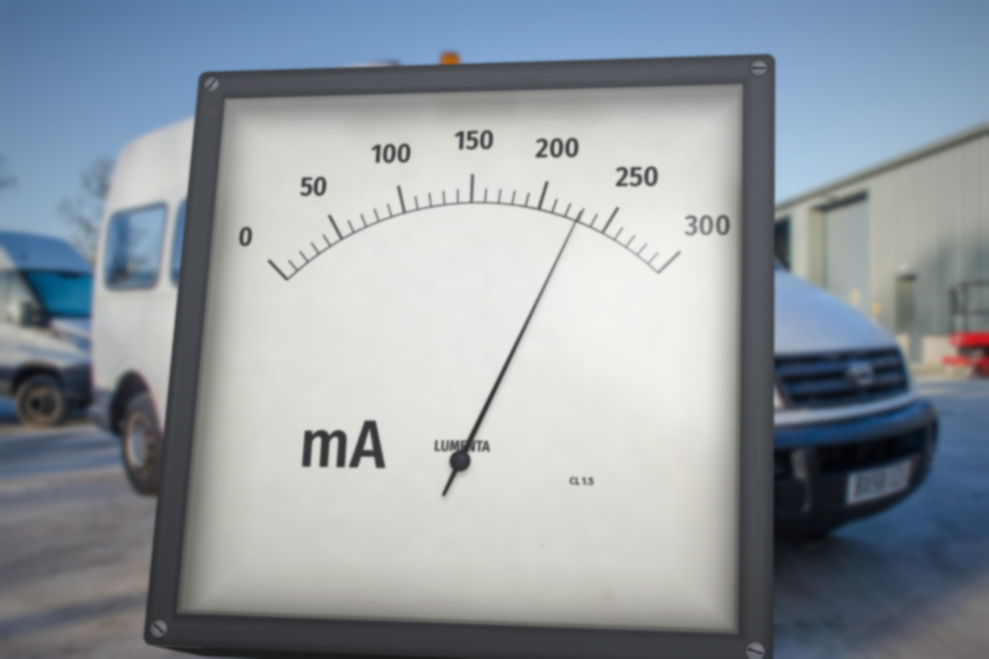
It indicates 230; mA
